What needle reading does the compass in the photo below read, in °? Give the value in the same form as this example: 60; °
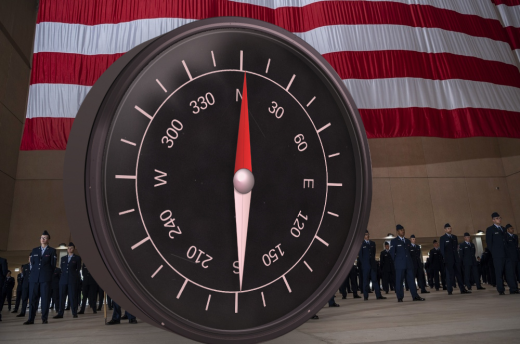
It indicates 0; °
